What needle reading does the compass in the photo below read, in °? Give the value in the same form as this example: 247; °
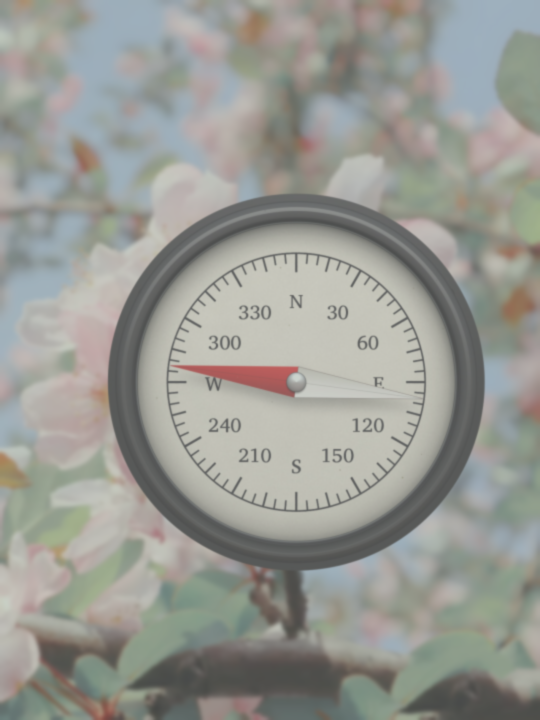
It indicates 277.5; °
